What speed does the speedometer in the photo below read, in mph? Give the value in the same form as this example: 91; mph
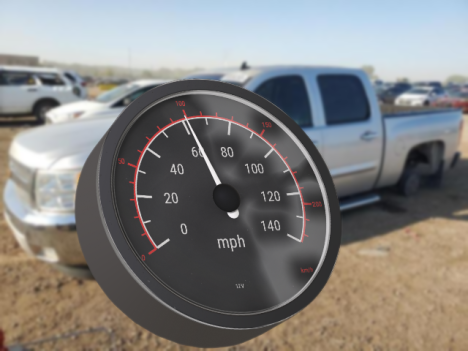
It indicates 60; mph
